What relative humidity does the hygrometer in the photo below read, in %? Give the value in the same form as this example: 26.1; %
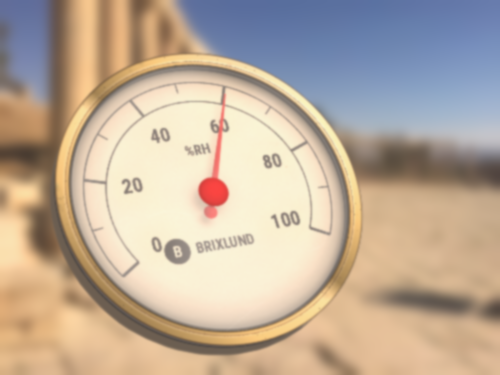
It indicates 60; %
